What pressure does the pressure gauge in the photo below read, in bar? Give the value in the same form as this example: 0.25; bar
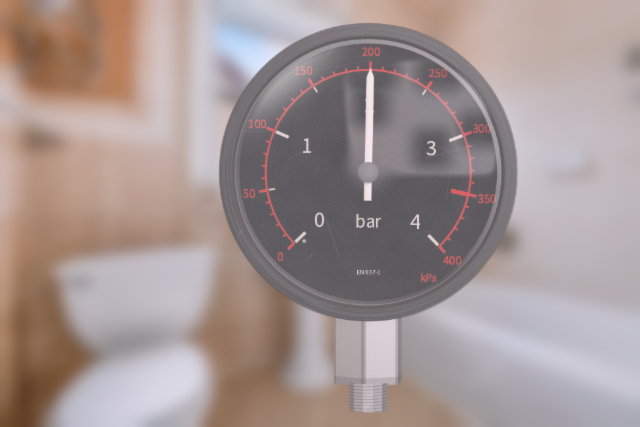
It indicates 2; bar
